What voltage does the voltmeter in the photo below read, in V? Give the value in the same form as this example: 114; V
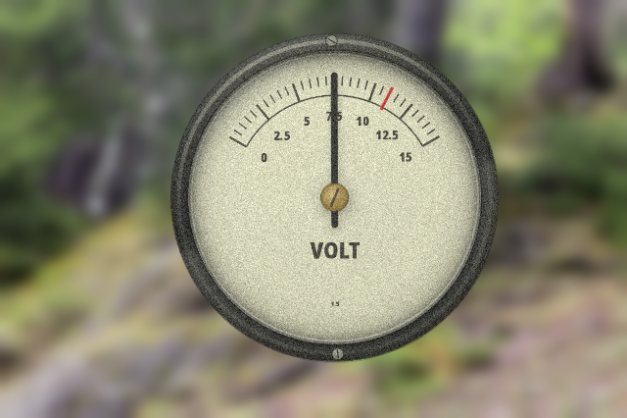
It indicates 7.5; V
